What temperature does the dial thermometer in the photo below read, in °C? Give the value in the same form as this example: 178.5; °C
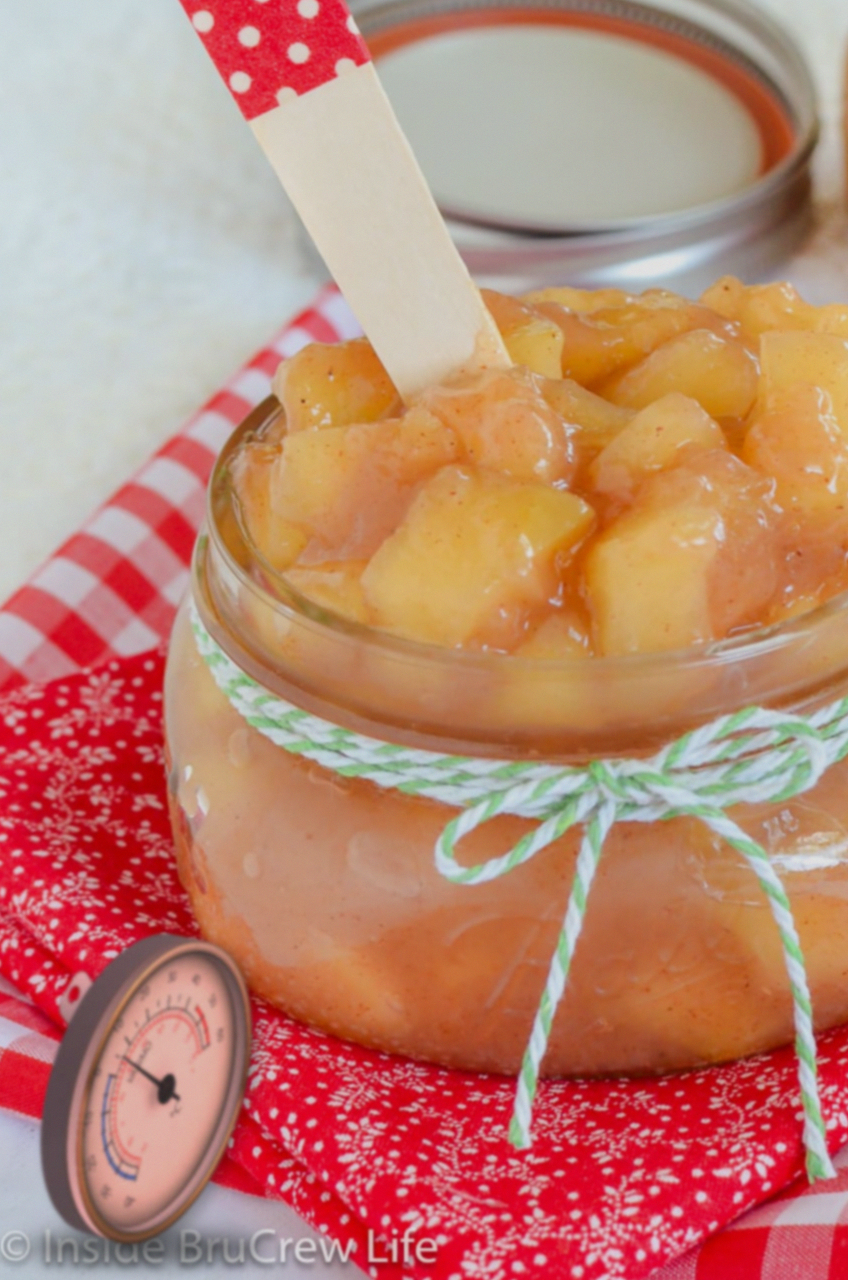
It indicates 5; °C
